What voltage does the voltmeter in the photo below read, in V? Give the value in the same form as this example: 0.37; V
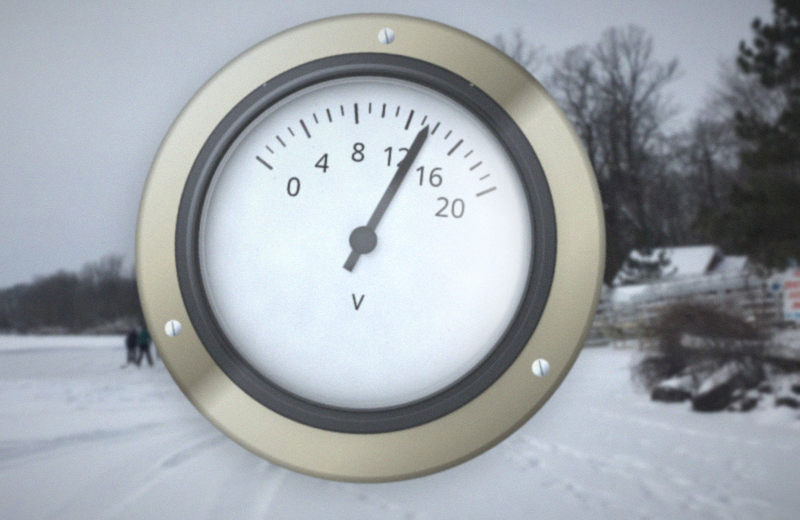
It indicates 13.5; V
